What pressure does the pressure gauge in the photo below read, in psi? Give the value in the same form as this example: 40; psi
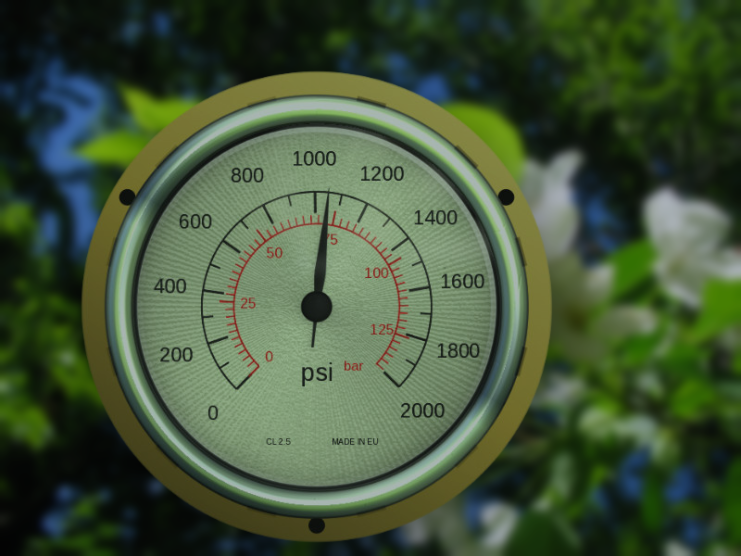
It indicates 1050; psi
